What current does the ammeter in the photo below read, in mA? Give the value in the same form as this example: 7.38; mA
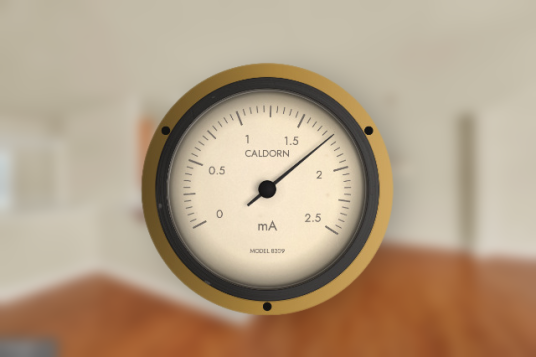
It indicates 1.75; mA
